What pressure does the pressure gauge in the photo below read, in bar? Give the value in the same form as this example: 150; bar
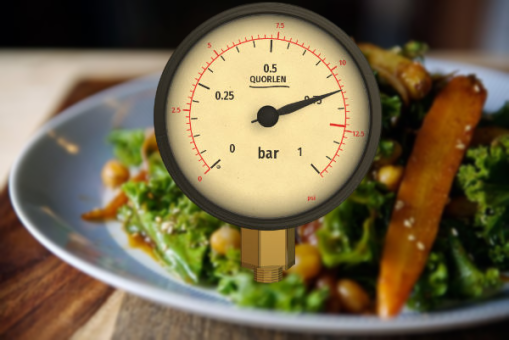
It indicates 0.75; bar
